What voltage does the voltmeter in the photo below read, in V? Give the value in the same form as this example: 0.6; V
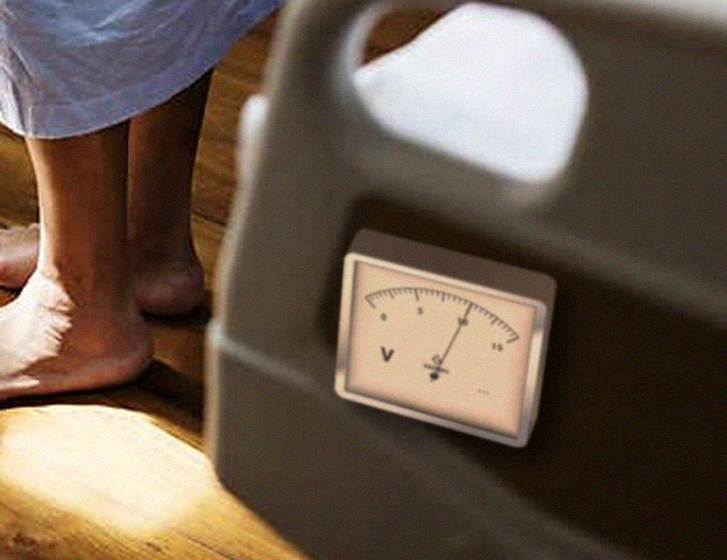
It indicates 10; V
